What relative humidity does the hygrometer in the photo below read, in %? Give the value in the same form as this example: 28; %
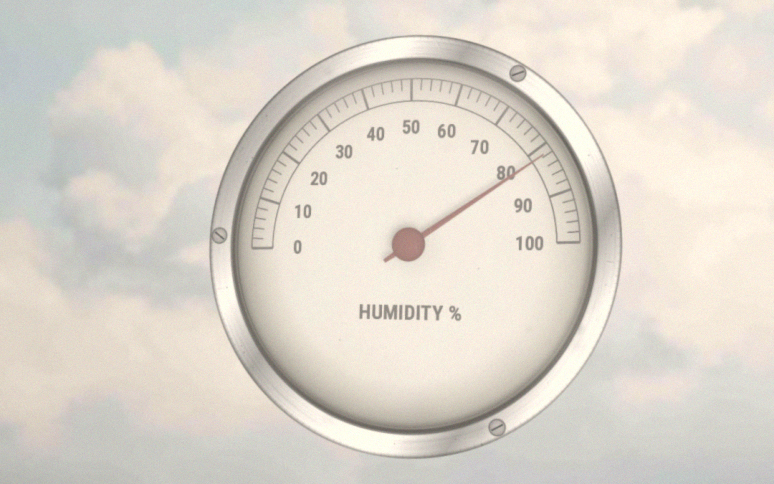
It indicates 82; %
